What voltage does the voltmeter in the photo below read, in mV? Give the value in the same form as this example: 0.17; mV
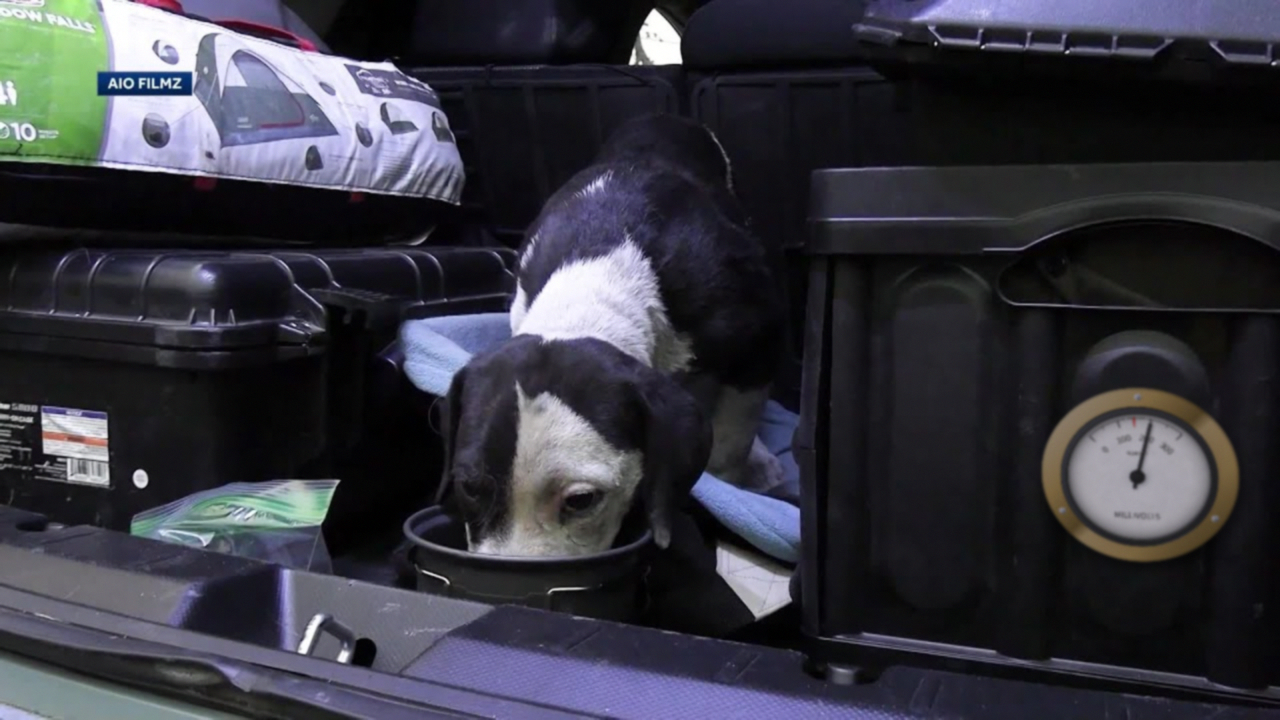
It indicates 200; mV
